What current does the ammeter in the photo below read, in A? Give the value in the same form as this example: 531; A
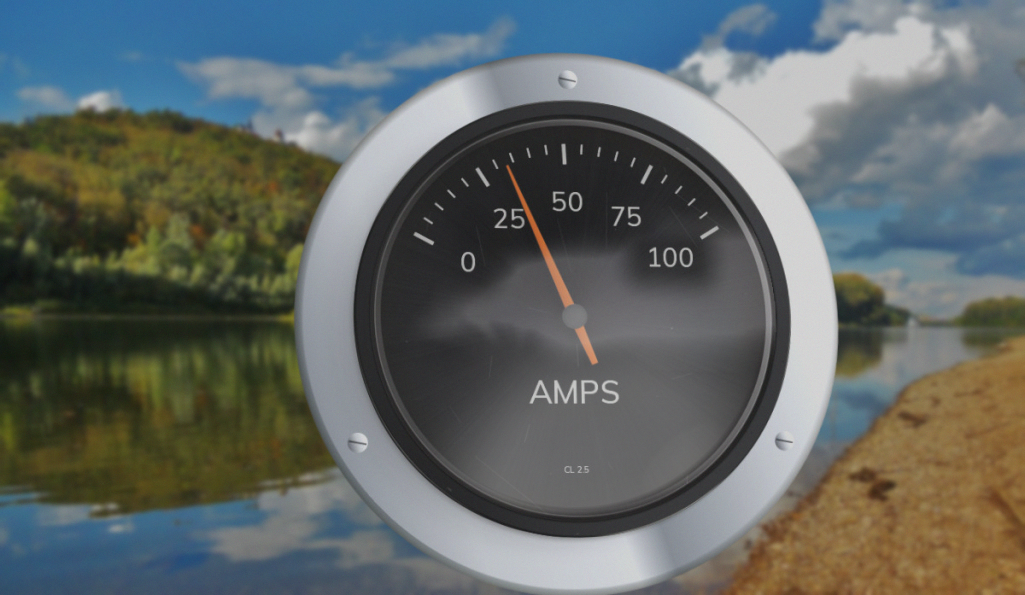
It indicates 32.5; A
